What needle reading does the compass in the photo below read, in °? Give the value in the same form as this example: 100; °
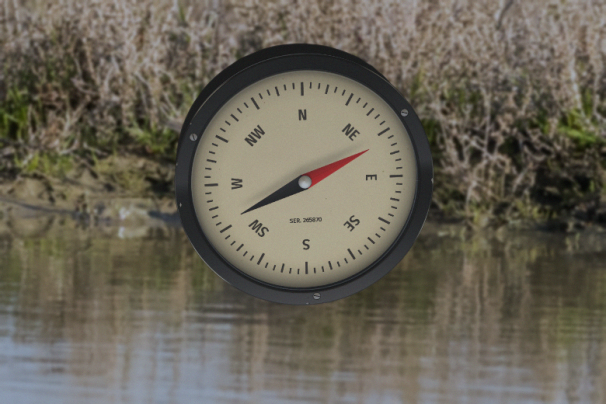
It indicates 65; °
